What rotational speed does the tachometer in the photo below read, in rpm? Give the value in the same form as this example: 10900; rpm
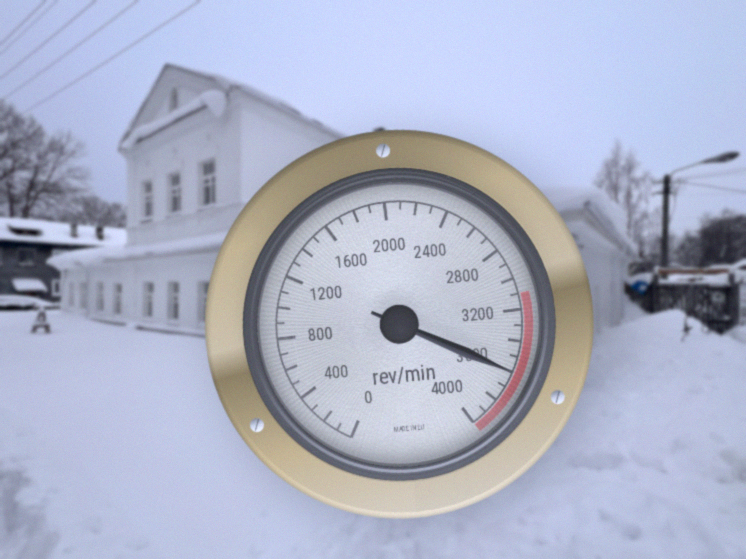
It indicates 3600; rpm
